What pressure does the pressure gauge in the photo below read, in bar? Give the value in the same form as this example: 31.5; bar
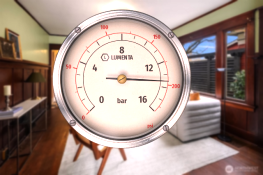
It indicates 13.5; bar
